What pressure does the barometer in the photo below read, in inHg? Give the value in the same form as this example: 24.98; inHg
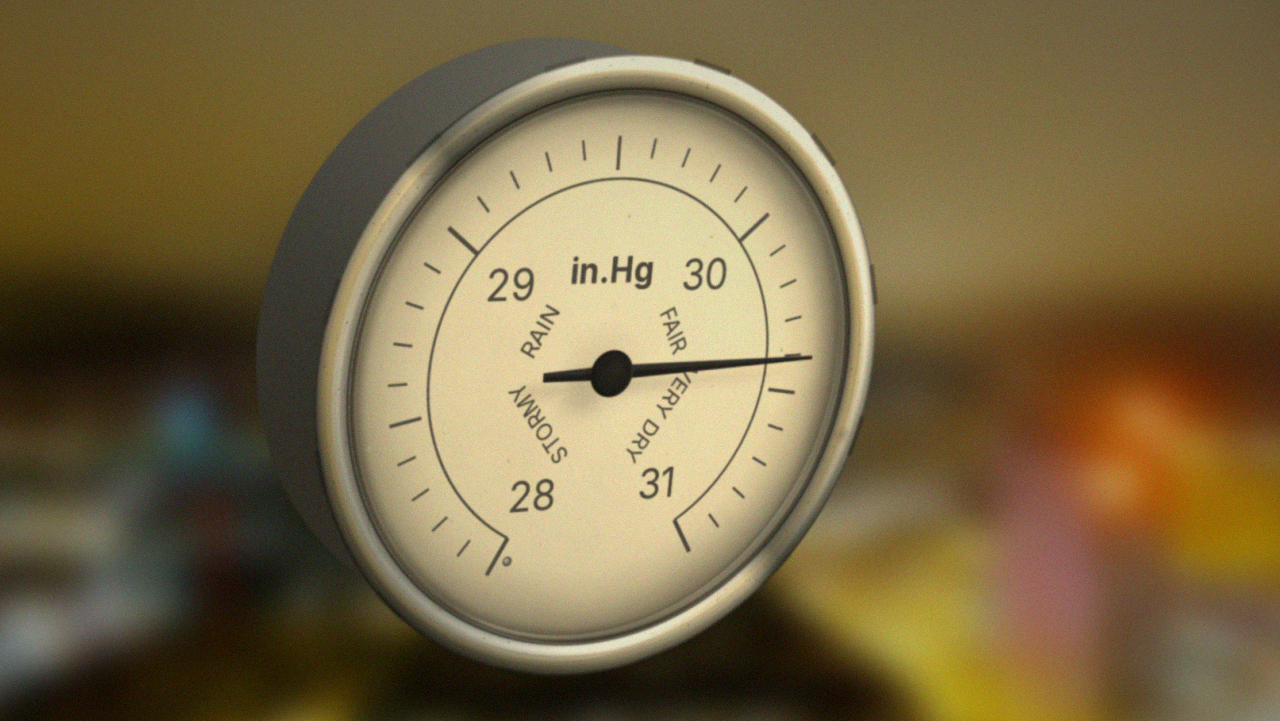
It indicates 30.4; inHg
